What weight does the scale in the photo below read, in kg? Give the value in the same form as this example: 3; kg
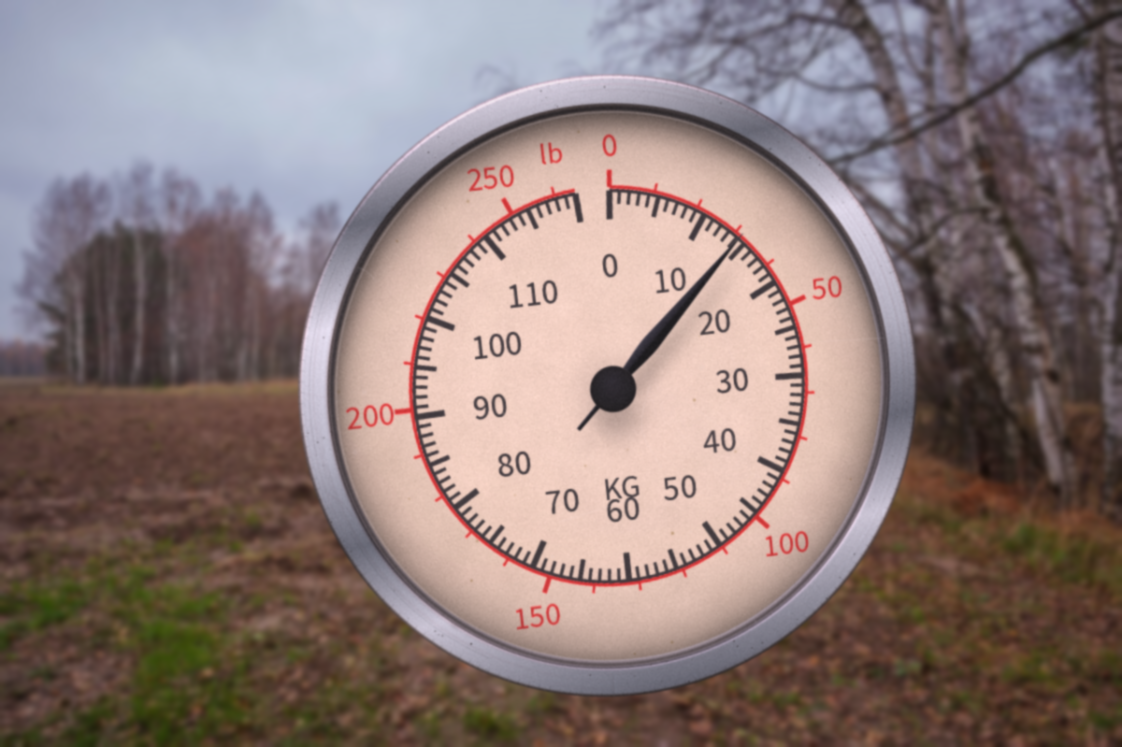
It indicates 14; kg
